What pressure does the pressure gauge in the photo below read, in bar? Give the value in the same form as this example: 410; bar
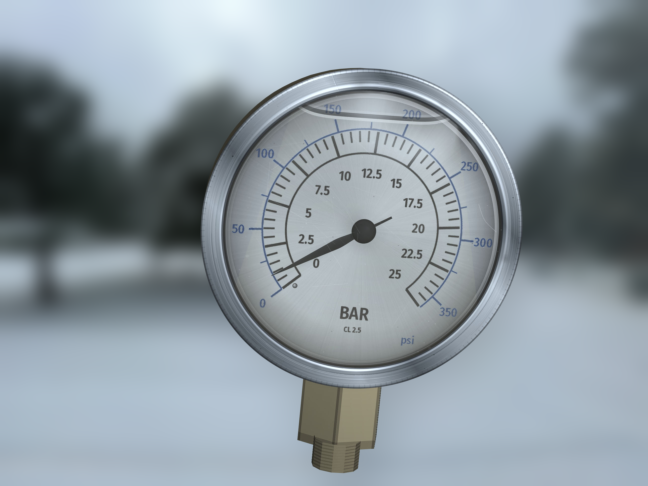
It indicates 1; bar
